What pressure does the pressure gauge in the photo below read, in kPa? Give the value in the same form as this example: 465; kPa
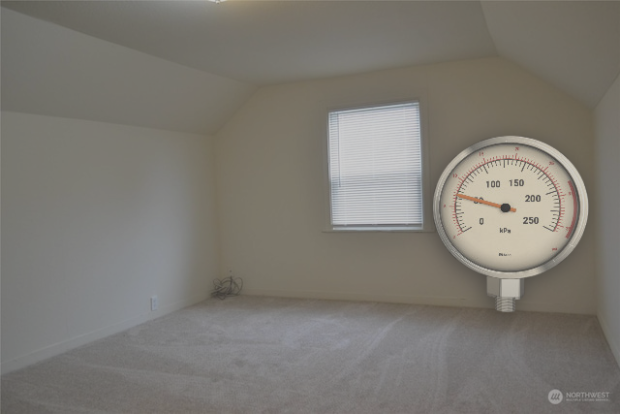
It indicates 50; kPa
